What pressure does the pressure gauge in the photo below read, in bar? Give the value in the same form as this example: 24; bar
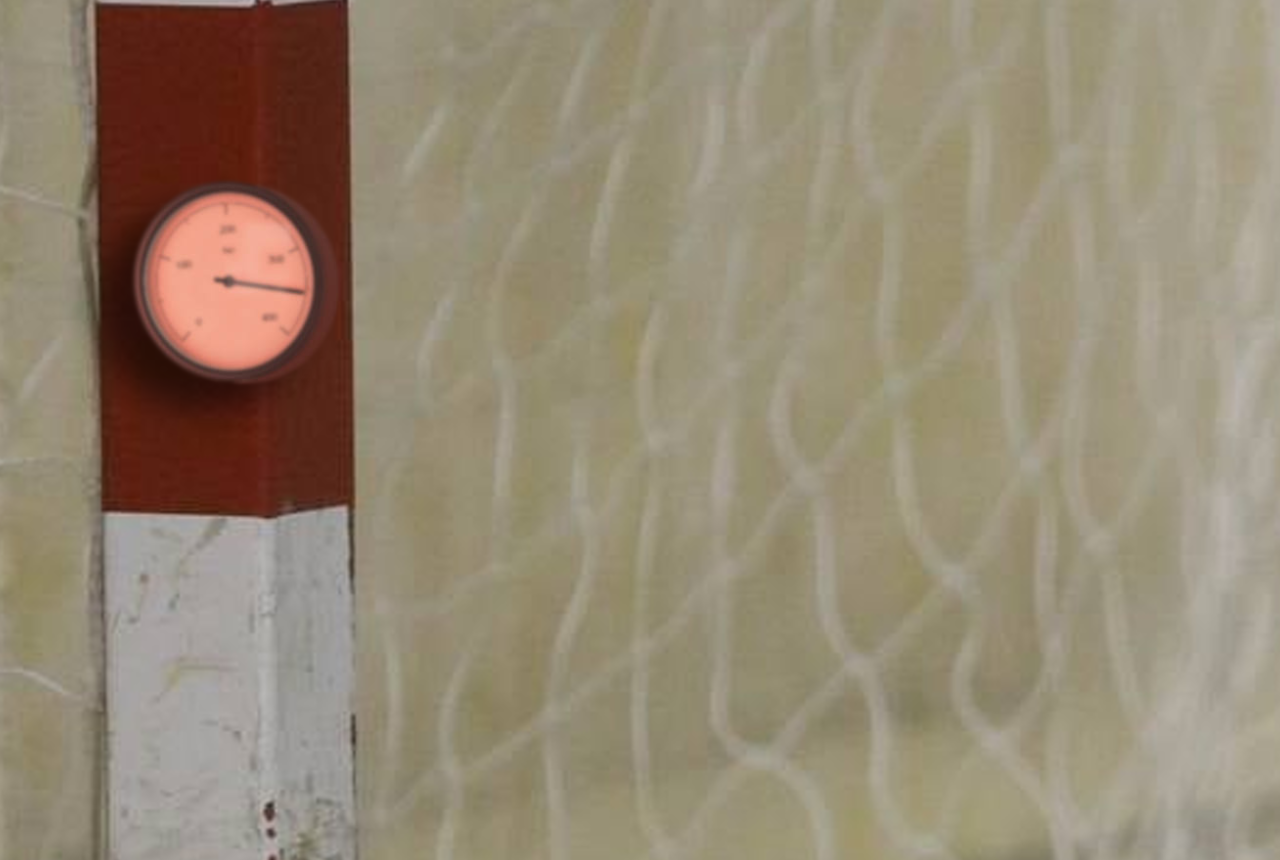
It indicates 350; bar
